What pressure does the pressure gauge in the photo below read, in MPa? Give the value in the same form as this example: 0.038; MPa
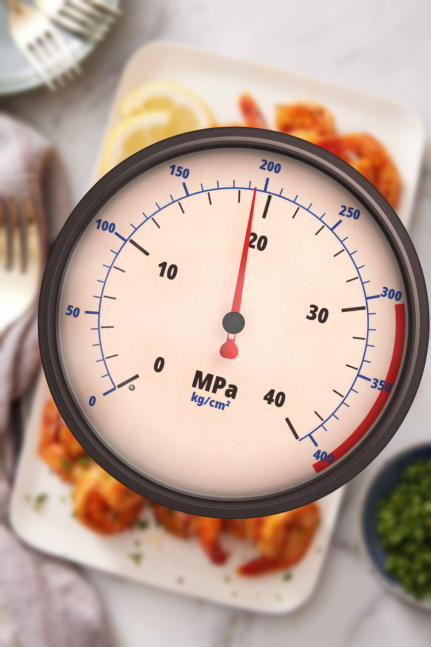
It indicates 19; MPa
